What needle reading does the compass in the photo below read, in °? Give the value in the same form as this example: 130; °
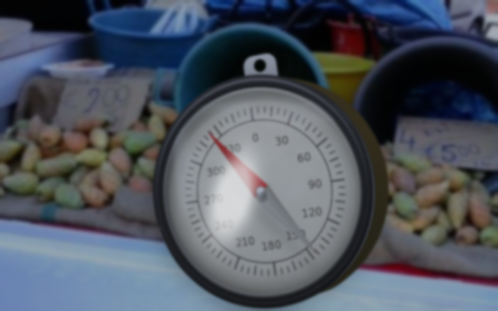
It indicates 325; °
